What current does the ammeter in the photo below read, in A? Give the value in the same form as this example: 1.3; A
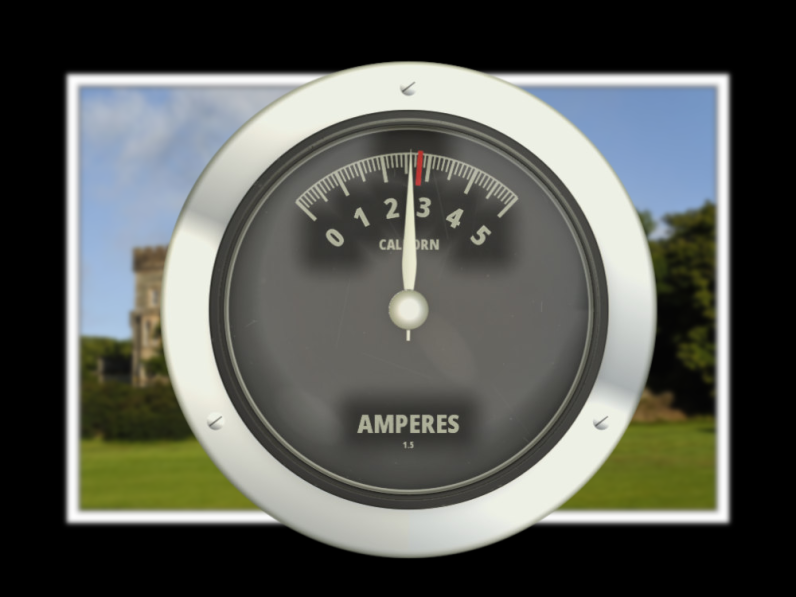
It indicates 2.6; A
